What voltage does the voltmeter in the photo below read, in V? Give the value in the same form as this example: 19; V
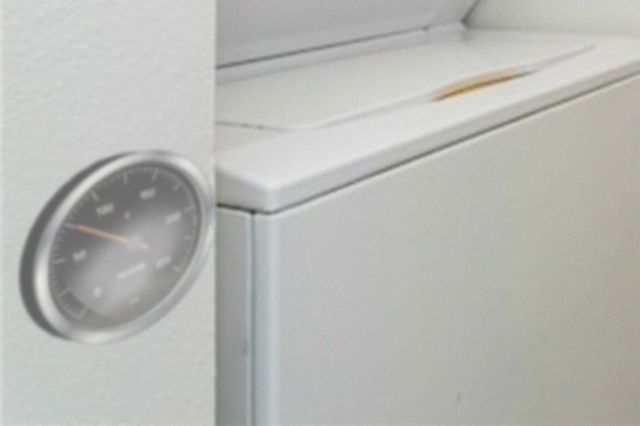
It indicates 75; V
